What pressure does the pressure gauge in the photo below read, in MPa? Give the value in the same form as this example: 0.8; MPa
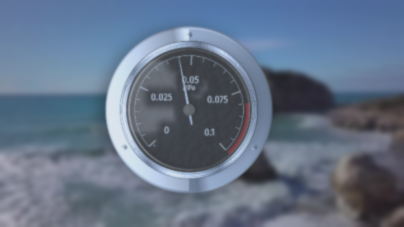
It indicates 0.045; MPa
